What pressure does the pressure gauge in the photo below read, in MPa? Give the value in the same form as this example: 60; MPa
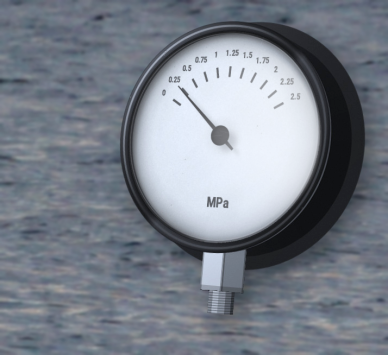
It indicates 0.25; MPa
